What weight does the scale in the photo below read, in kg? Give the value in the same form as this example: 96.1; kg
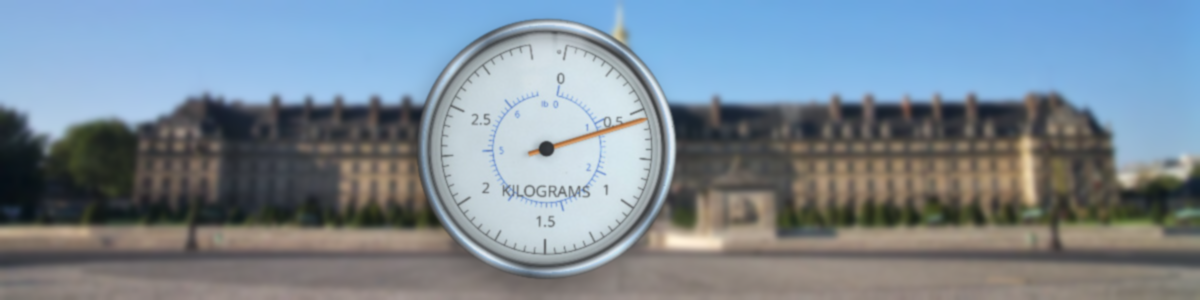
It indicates 0.55; kg
